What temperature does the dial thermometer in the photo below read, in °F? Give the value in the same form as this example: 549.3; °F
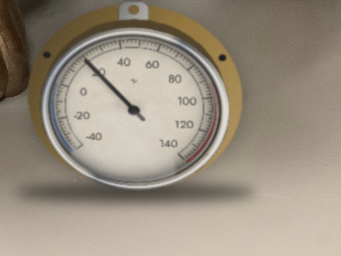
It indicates 20; °F
